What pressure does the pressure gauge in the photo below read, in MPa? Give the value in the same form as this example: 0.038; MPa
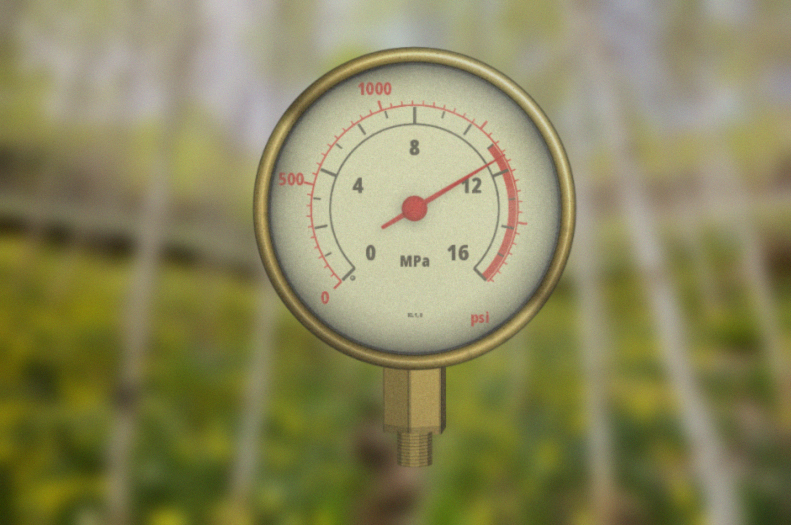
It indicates 11.5; MPa
